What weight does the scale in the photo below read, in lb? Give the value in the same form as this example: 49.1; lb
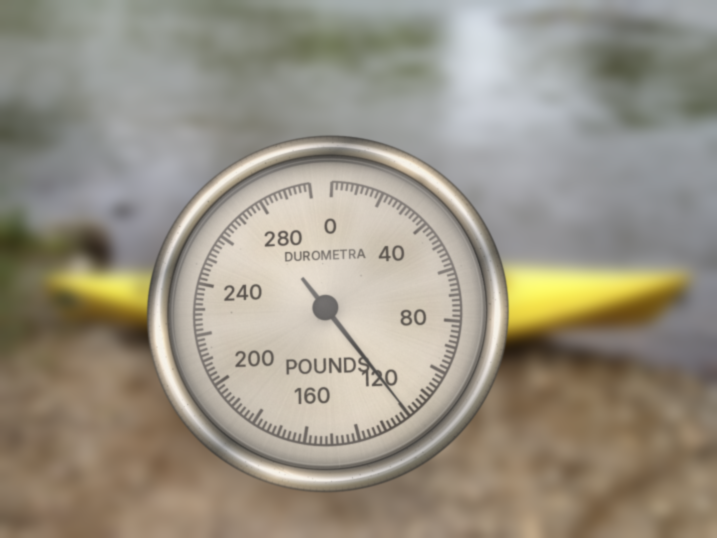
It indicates 120; lb
